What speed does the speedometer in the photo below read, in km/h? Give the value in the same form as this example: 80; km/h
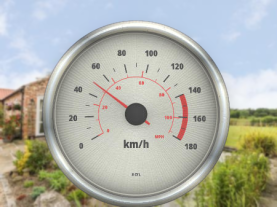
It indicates 50; km/h
